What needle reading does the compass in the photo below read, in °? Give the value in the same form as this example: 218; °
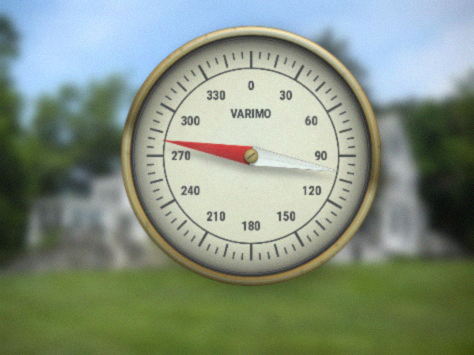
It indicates 280; °
